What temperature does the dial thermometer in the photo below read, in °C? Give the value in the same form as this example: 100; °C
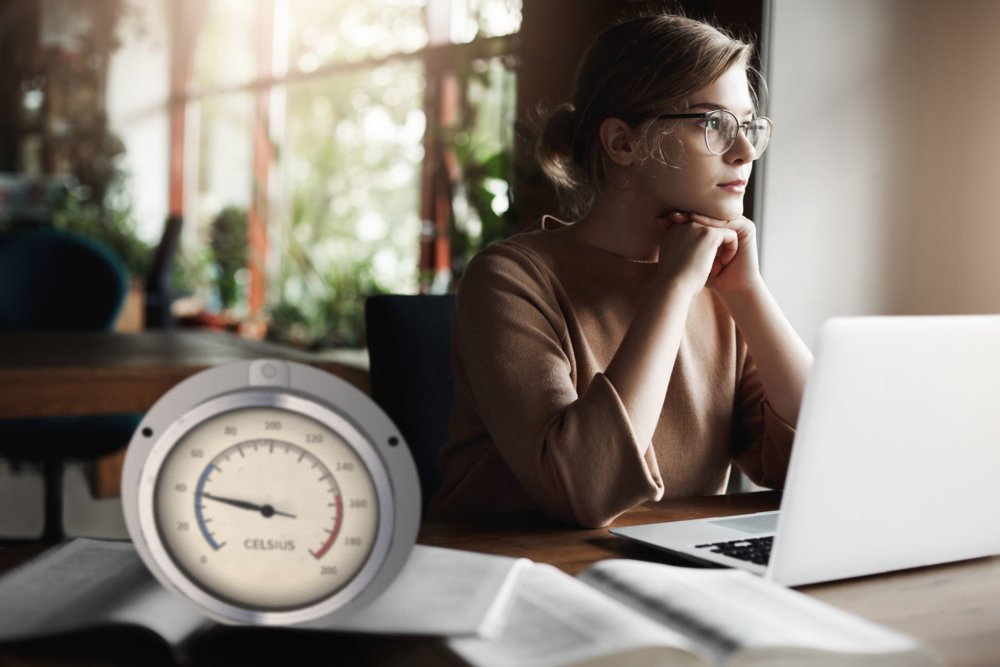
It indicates 40; °C
